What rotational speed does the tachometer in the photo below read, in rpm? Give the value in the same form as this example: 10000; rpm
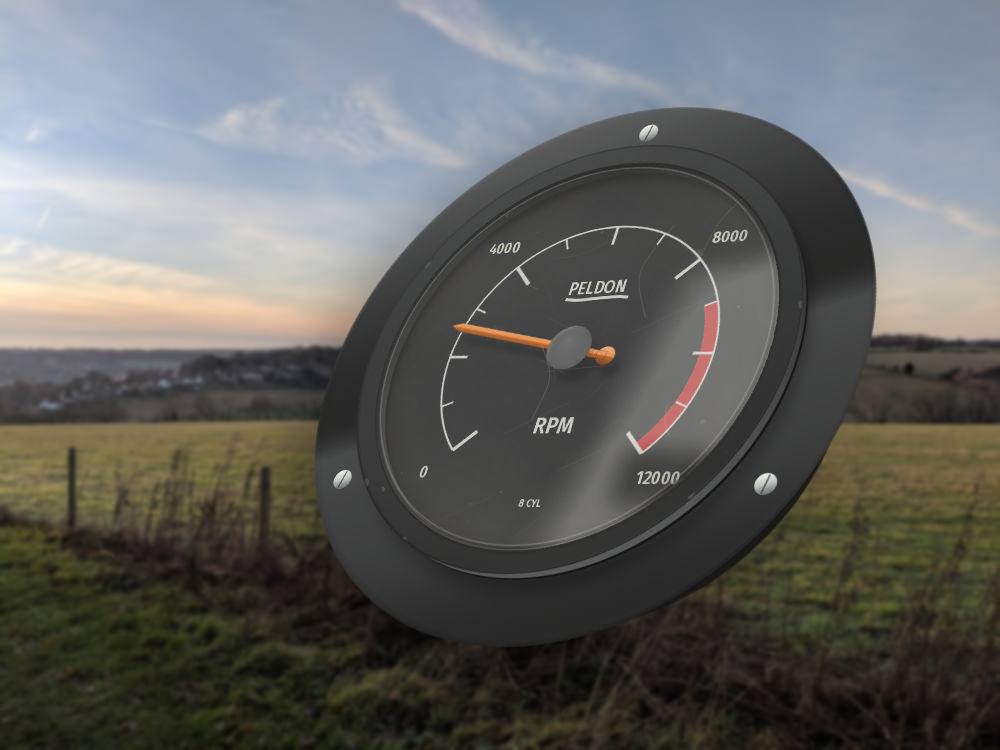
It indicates 2500; rpm
